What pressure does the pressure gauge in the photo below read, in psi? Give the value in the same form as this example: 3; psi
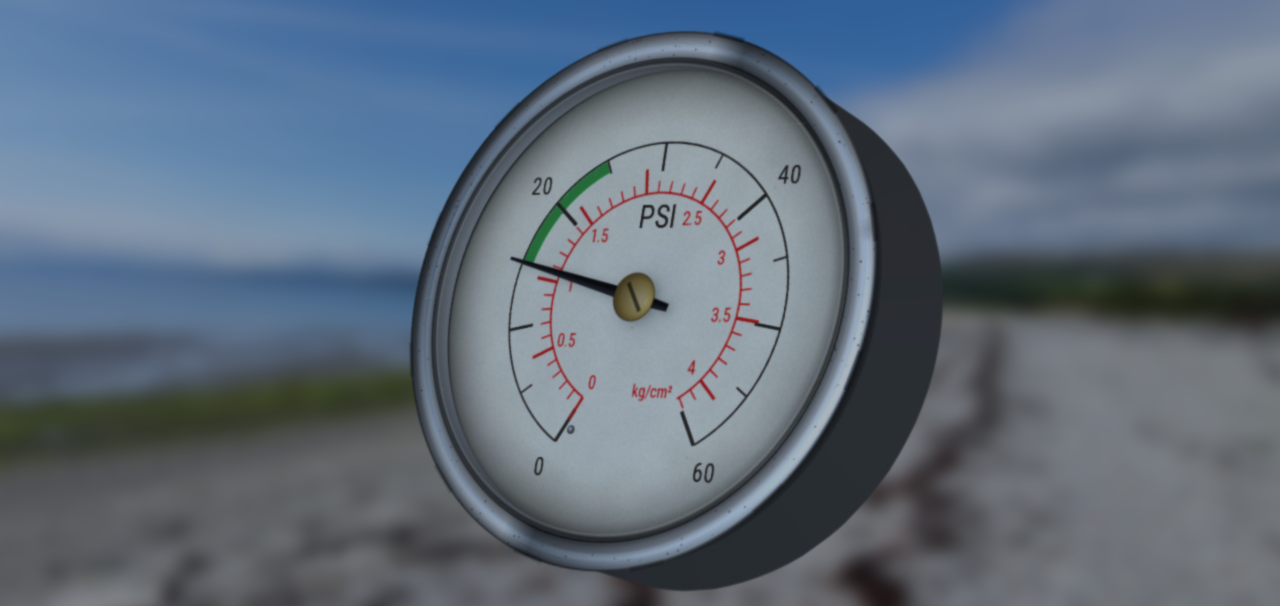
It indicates 15; psi
